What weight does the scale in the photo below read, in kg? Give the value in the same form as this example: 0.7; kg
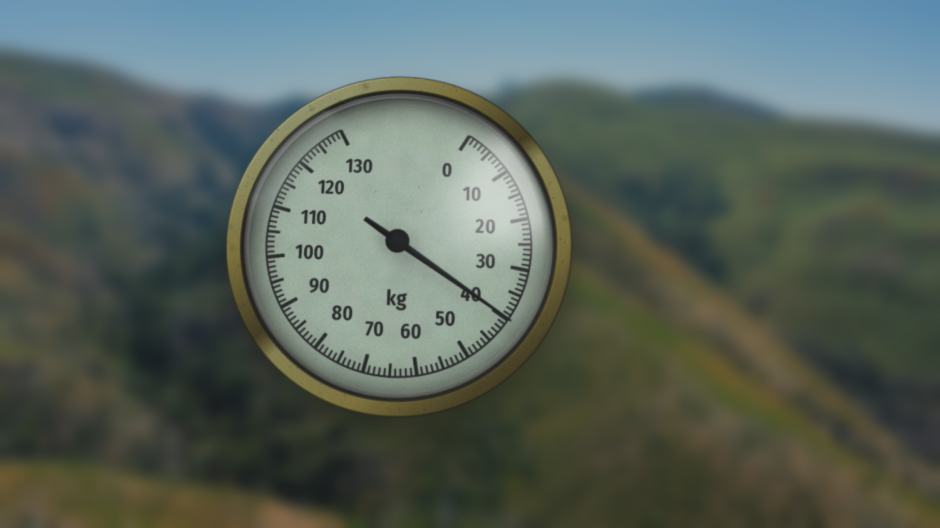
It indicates 40; kg
